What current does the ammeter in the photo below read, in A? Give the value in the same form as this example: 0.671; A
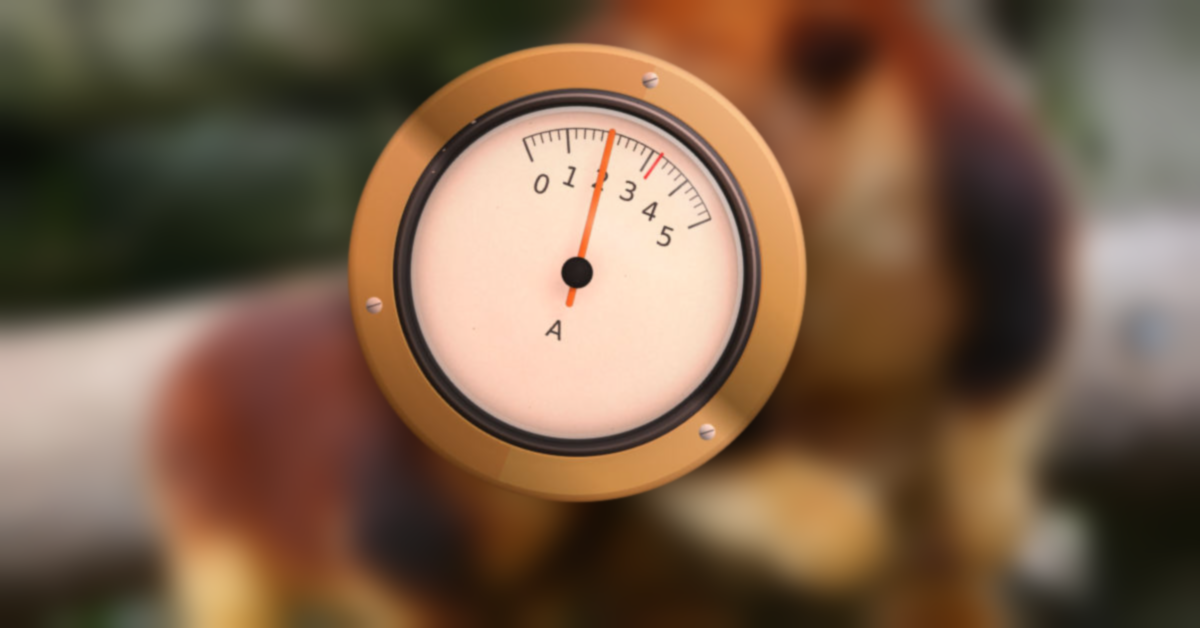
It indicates 2; A
